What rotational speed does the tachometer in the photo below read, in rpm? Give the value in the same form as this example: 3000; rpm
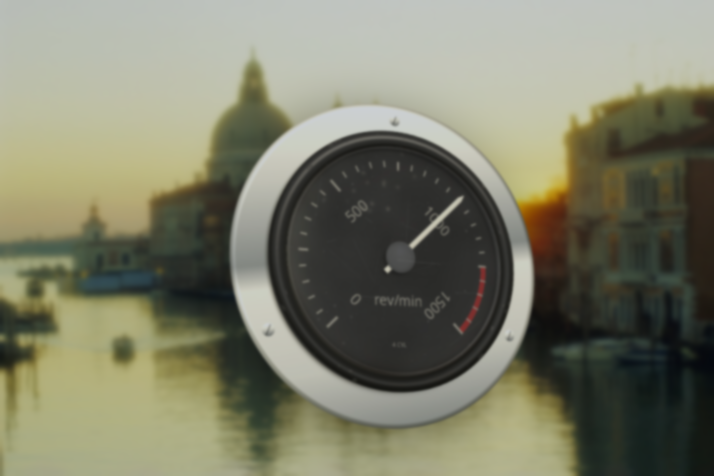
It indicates 1000; rpm
